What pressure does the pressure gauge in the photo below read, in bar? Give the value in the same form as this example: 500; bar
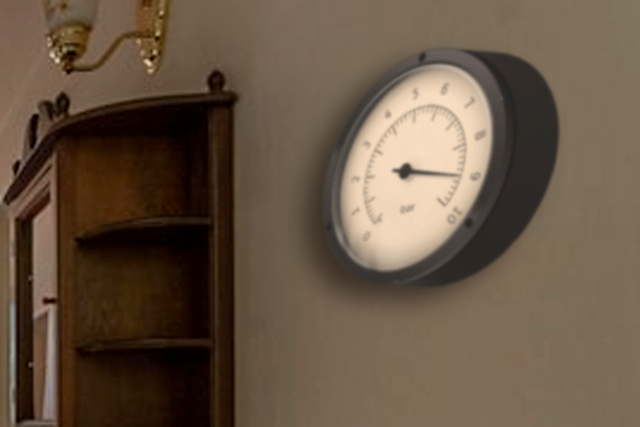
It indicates 9; bar
